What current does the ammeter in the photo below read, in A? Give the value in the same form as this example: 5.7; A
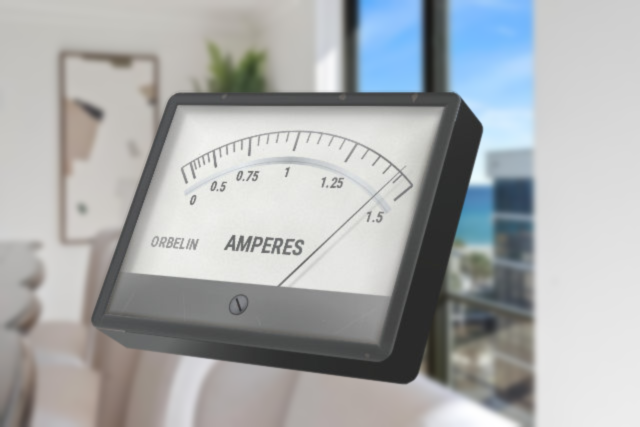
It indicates 1.45; A
